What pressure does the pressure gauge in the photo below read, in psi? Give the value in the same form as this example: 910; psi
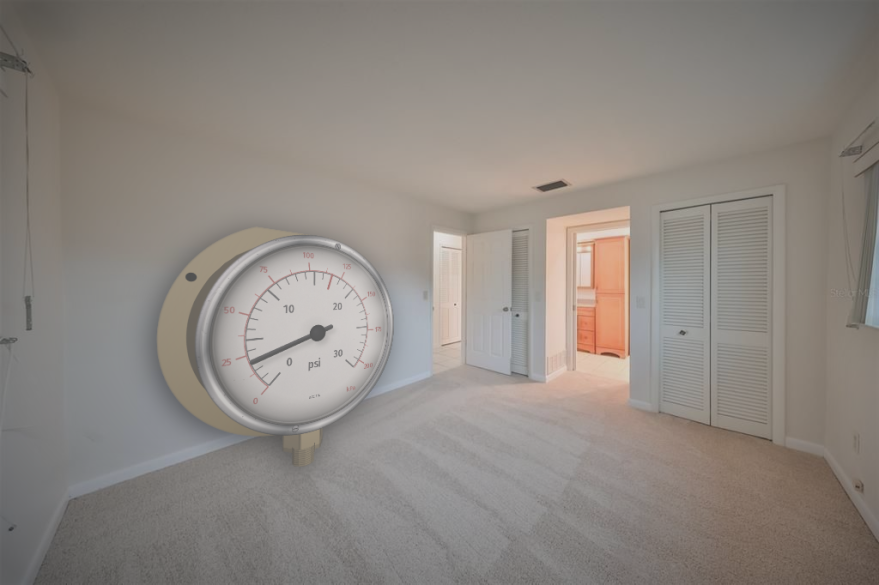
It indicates 3; psi
